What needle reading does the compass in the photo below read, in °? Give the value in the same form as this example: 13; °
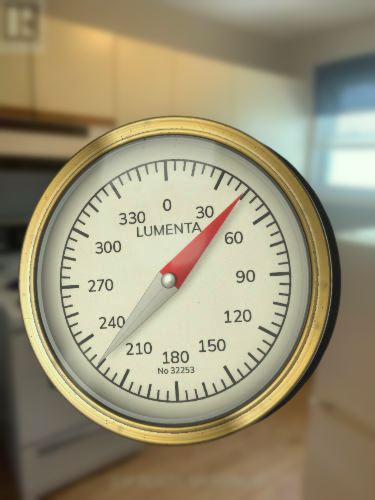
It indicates 45; °
